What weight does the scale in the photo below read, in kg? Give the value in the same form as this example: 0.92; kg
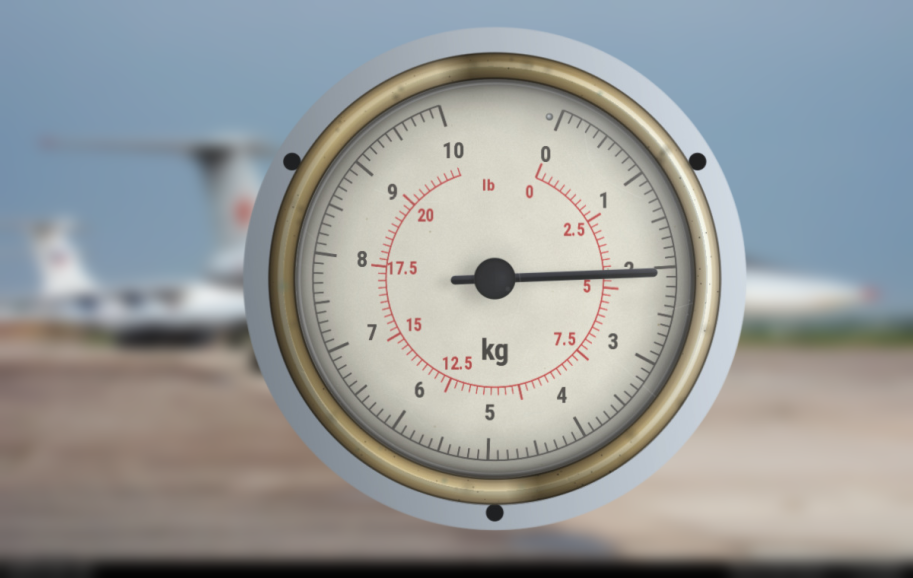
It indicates 2.05; kg
